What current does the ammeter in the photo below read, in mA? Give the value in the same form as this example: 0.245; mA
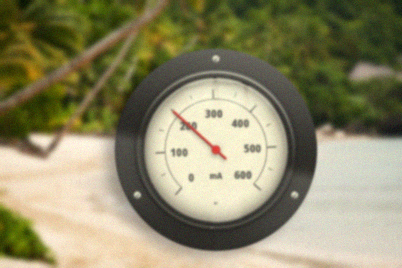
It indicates 200; mA
